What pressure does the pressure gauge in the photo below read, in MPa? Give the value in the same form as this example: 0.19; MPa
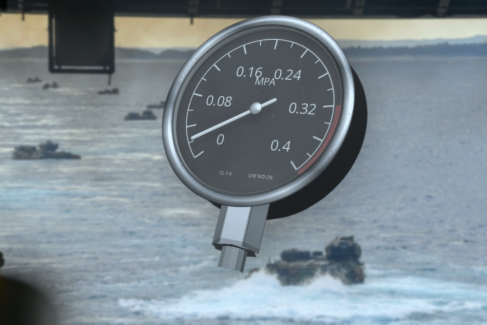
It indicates 0.02; MPa
